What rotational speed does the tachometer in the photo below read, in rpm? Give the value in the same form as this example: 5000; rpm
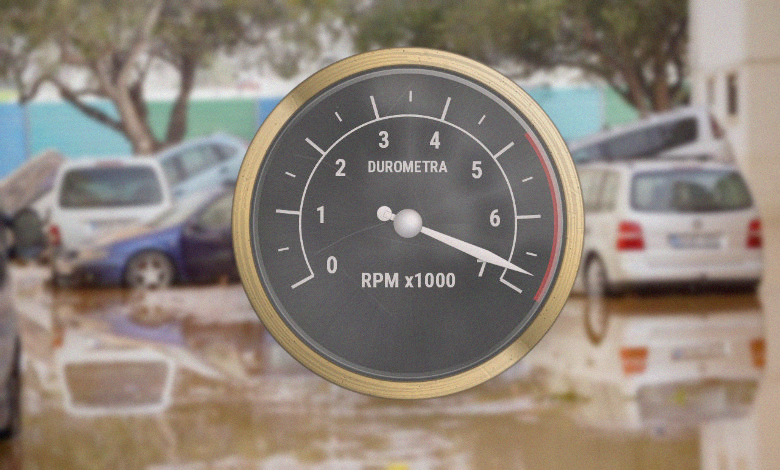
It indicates 6750; rpm
